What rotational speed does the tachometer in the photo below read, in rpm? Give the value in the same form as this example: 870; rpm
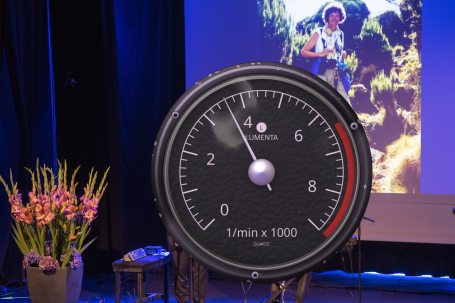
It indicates 3600; rpm
